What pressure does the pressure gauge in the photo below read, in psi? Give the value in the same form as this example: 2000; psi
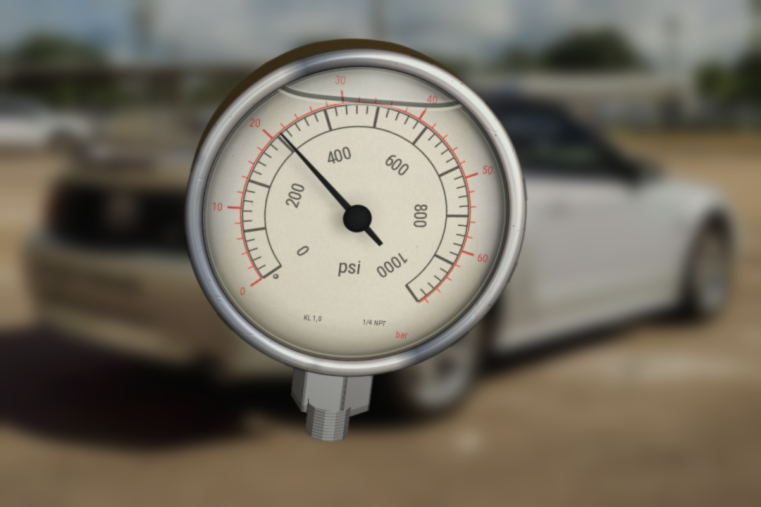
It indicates 310; psi
